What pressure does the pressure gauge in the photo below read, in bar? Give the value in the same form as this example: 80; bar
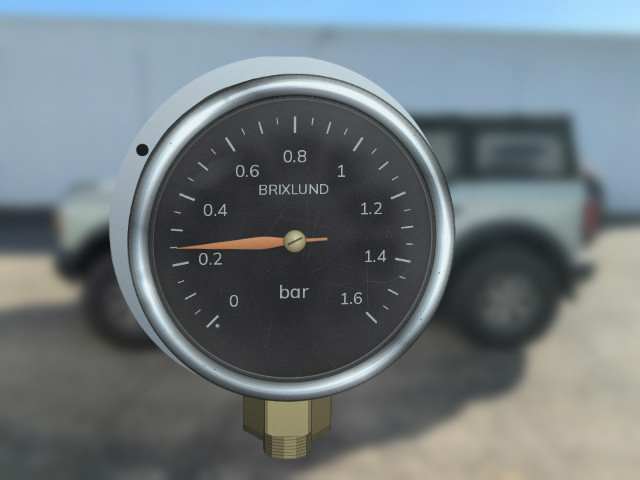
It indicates 0.25; bar
